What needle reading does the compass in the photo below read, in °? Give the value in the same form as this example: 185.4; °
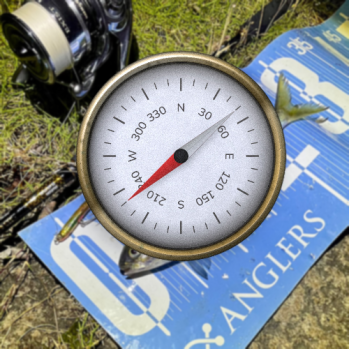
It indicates 230; °
